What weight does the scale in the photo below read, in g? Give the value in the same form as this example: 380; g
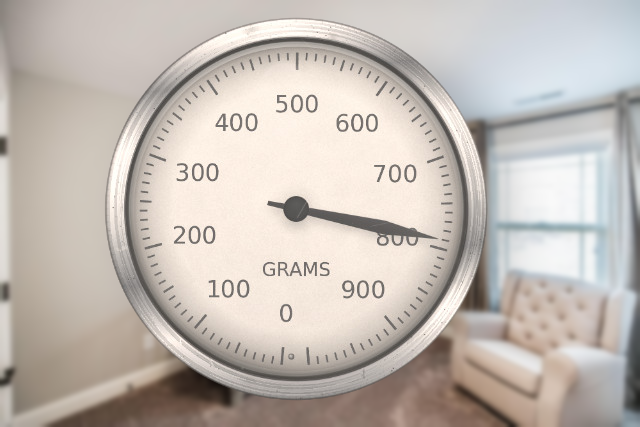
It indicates 790; g
